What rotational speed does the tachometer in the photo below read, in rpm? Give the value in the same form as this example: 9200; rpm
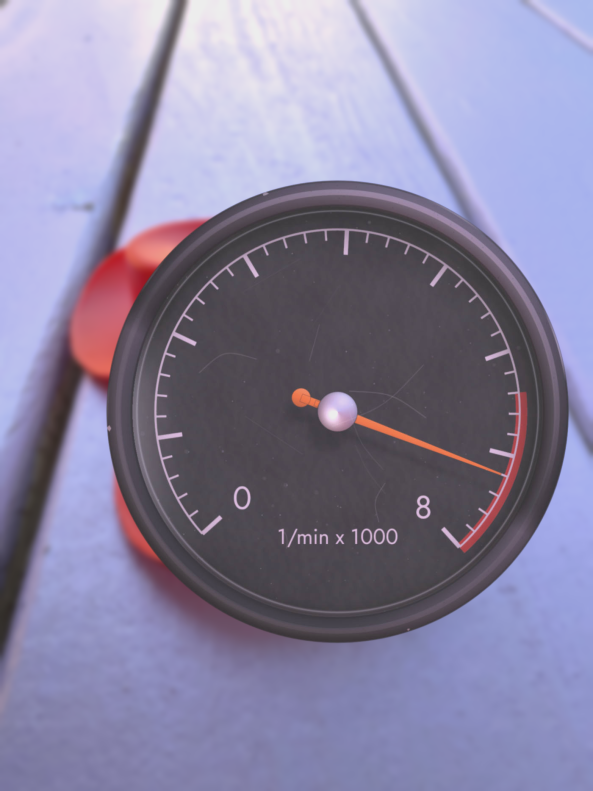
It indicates 7200; rpm
